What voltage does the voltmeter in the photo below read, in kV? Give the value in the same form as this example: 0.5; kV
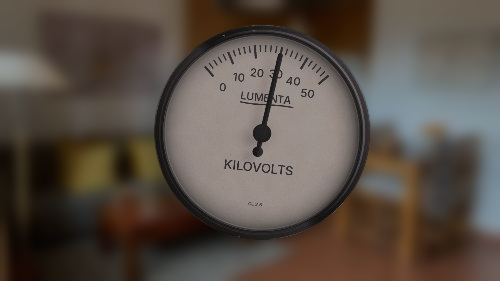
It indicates 30; kV
